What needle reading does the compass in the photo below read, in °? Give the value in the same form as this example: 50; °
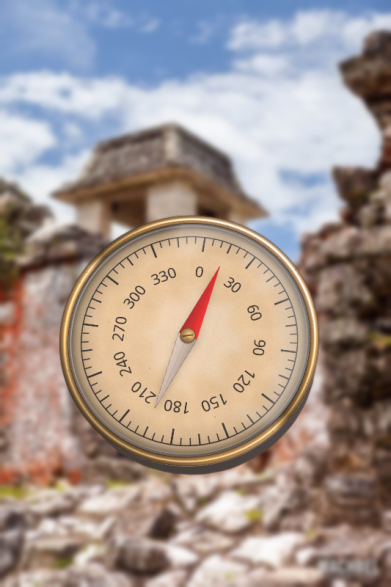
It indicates 15; °
